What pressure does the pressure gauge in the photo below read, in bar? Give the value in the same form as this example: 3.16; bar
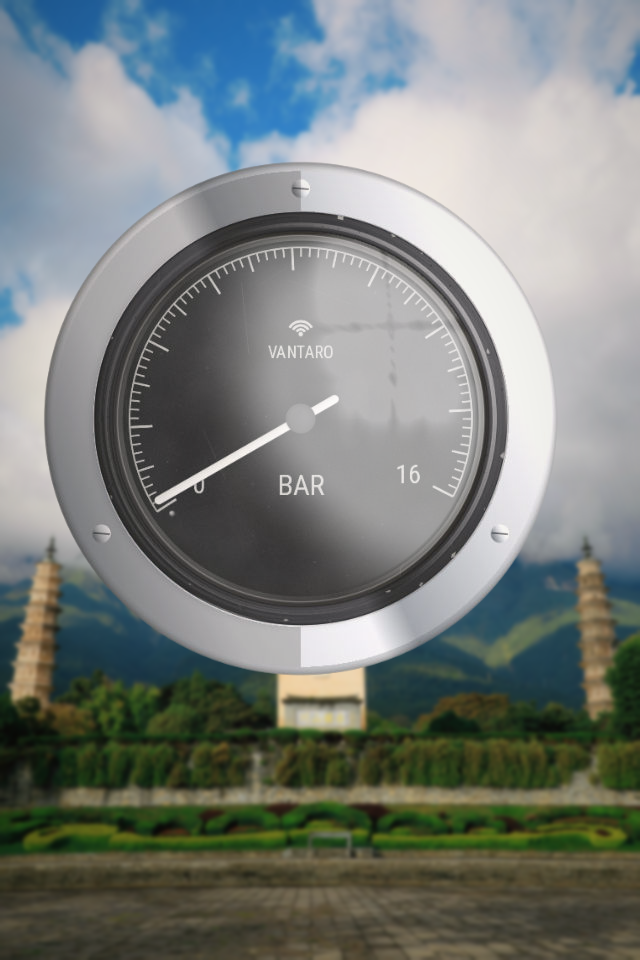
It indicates 0.2; bar
